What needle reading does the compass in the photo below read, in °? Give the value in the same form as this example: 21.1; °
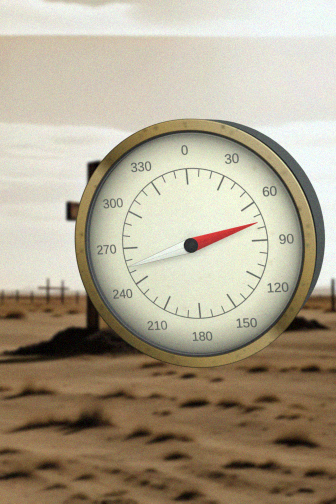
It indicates 75; °
